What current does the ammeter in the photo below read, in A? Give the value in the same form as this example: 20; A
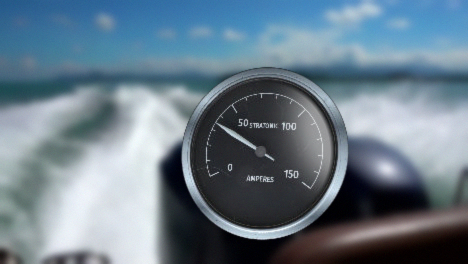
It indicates 35; A
